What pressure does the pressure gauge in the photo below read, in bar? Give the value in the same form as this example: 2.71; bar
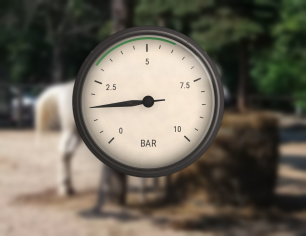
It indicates 1.5; bar
